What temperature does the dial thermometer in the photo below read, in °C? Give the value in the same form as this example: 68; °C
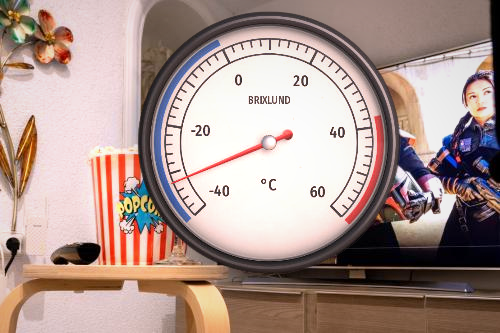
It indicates -32; °C
